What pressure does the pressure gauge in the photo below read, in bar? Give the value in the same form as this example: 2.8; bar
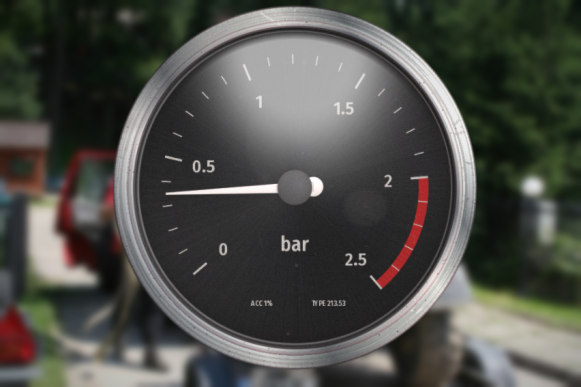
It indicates 0.35; bar
